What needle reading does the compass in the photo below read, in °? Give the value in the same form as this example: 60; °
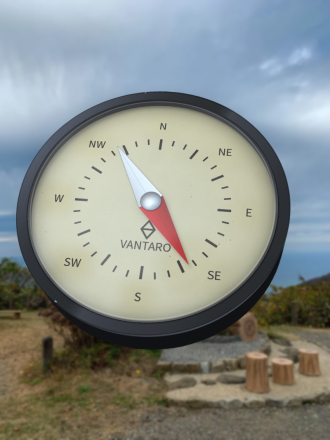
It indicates 145; °
